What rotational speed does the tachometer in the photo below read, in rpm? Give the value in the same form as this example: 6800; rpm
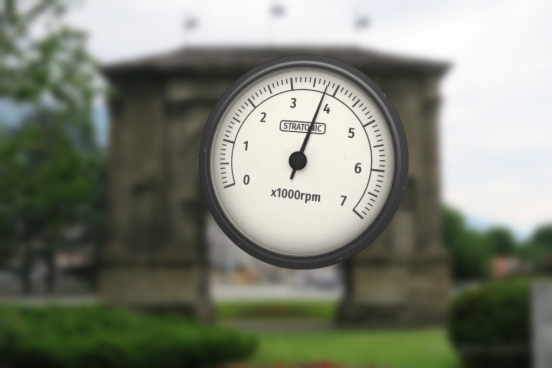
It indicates 3800; rpm
